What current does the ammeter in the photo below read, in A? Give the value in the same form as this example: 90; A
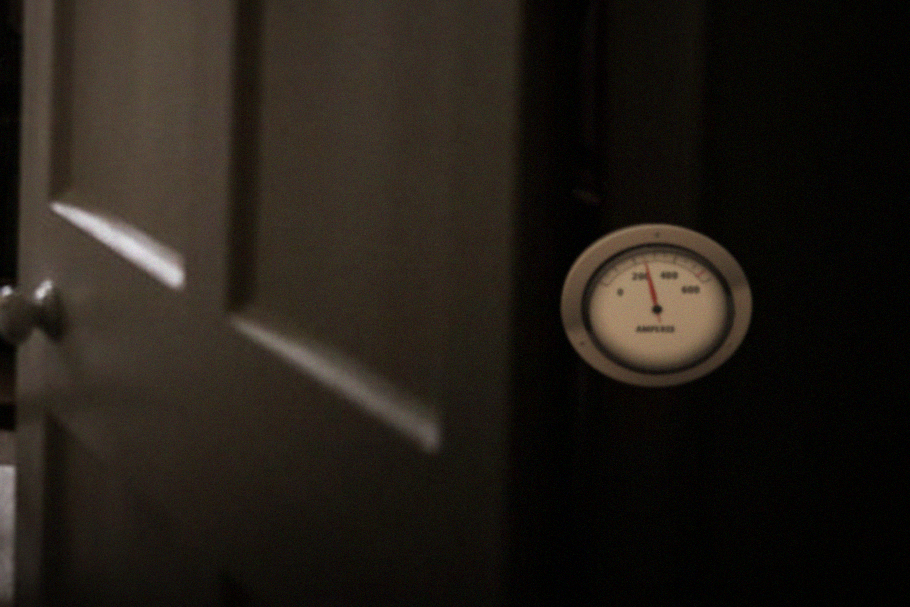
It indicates 250; A
